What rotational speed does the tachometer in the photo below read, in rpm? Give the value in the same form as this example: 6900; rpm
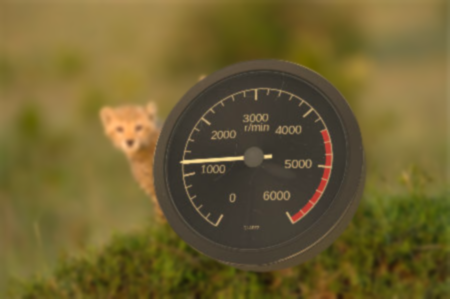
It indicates 1200; rpm
